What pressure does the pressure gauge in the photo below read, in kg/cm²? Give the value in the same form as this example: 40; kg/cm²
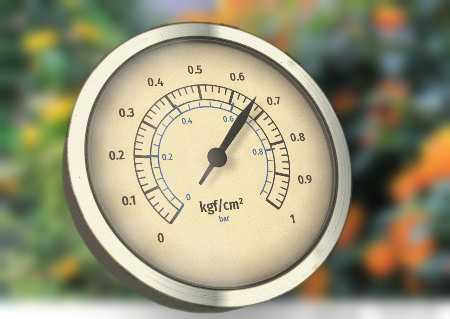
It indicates 0.66; kg/cm²
